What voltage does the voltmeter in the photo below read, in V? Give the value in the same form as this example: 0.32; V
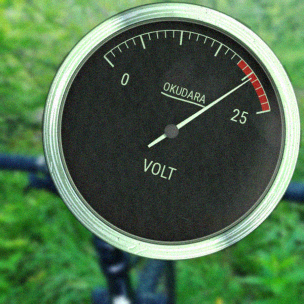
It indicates 20.5; V
